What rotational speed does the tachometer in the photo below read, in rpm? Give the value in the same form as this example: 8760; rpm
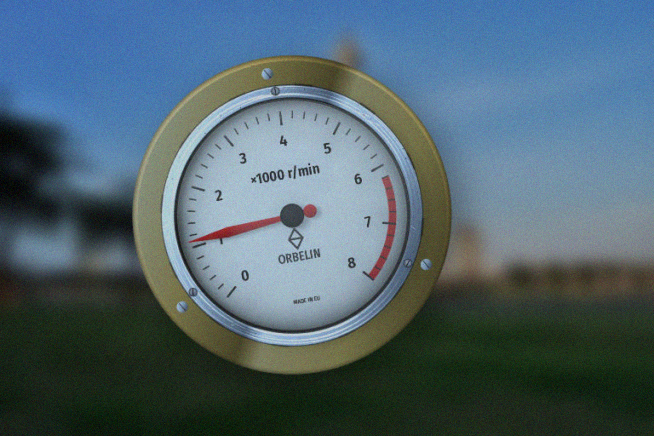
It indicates 1100; rpm
